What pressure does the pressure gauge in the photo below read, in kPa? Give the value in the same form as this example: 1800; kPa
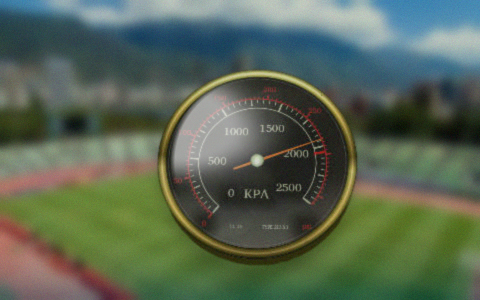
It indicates 1950; kPa
